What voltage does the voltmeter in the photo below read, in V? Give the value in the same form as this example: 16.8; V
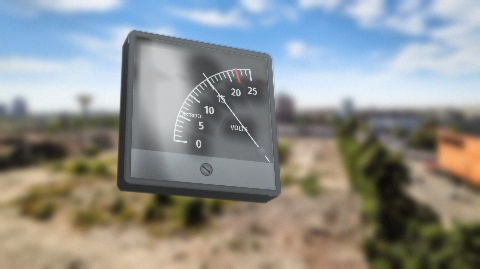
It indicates 15; V
